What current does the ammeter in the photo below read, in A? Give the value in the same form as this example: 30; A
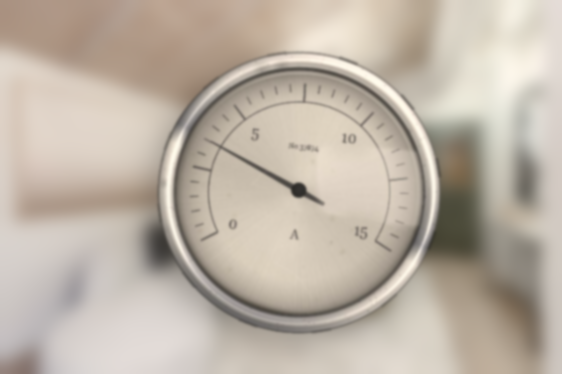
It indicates 3.5; A
